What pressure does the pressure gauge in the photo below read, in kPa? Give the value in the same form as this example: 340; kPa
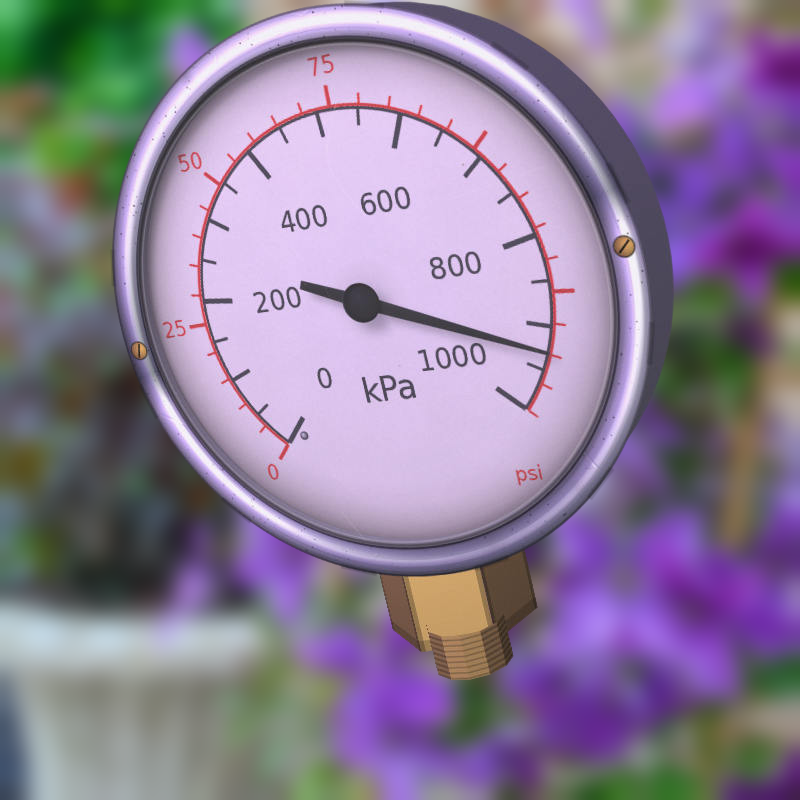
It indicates 925; kPa
